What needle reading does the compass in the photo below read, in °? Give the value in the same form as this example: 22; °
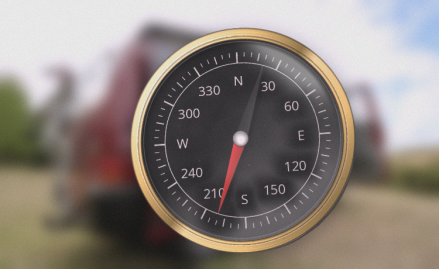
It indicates 200; °
